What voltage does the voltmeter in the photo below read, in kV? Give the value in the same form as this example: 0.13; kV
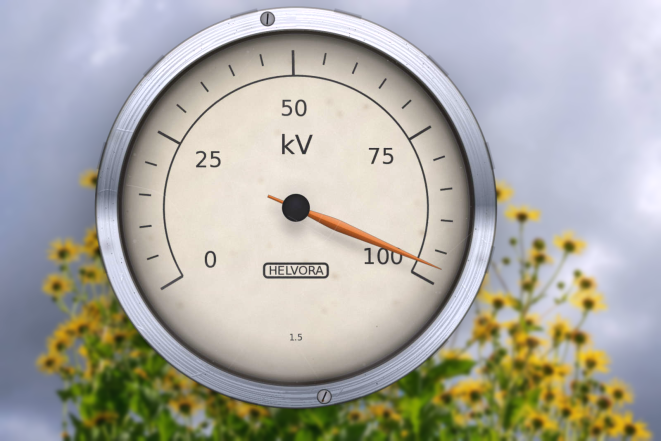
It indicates 97.5; kV
